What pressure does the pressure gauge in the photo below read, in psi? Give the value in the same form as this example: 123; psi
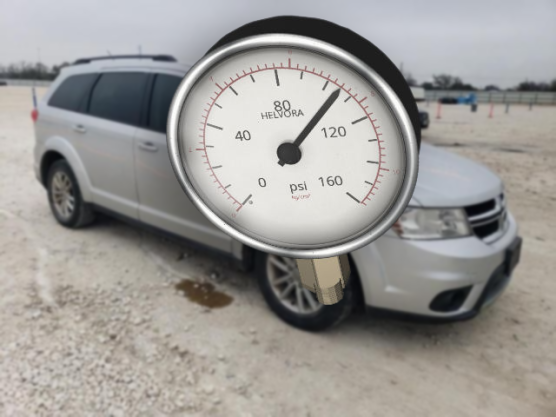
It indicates 105; psi
